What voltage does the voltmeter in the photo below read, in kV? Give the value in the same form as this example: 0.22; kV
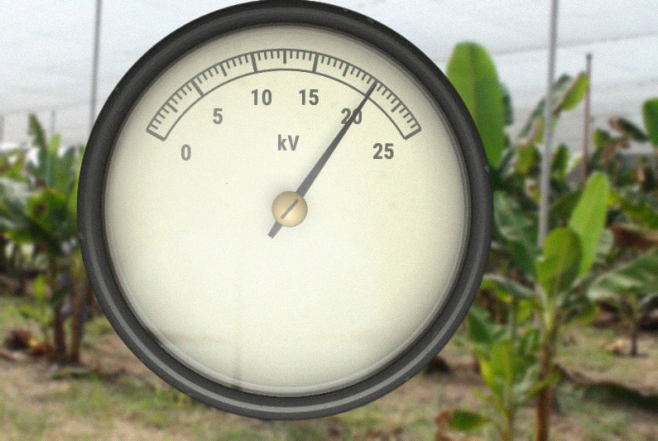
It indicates 20; kV
